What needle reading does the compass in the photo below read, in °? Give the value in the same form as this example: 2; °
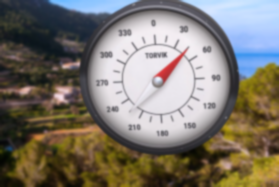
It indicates 45; °
